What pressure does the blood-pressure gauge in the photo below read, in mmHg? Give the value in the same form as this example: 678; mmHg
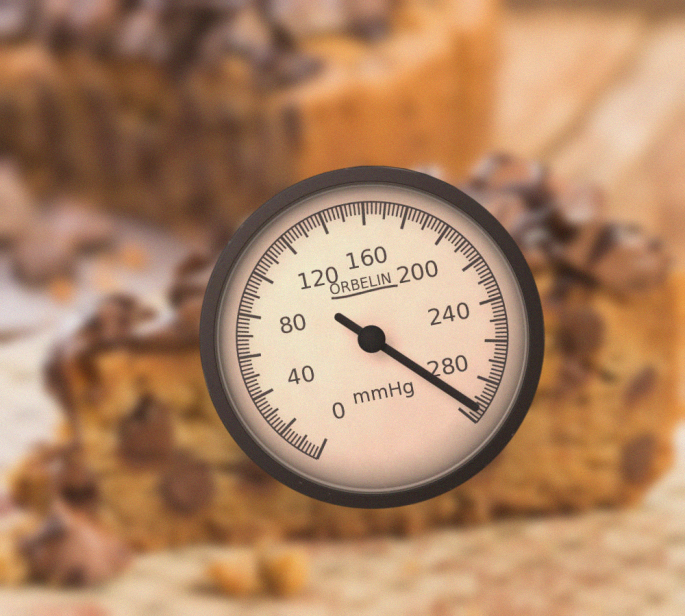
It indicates 294; mmHg
